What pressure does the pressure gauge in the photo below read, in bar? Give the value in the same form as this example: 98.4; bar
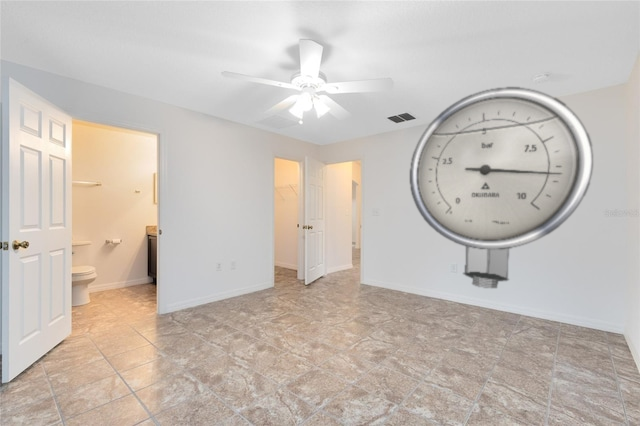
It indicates 8.75; bar
